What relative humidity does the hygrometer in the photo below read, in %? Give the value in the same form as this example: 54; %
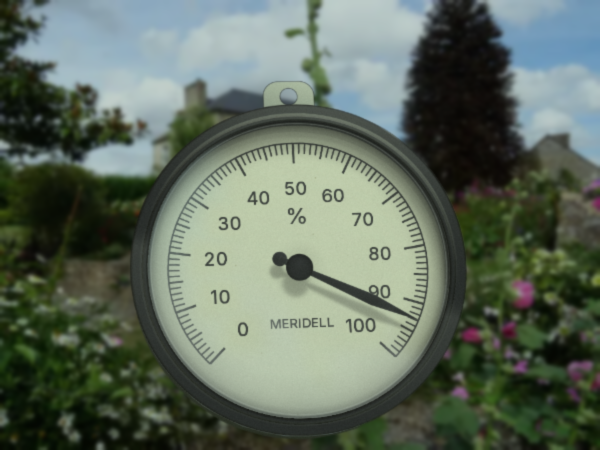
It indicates 93; %
